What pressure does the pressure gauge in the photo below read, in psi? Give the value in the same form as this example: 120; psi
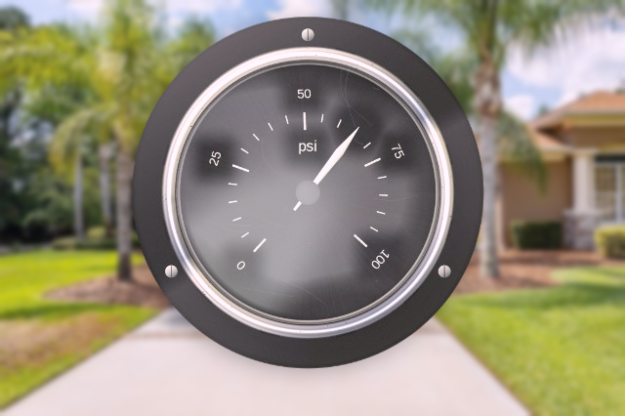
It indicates 65; psi
